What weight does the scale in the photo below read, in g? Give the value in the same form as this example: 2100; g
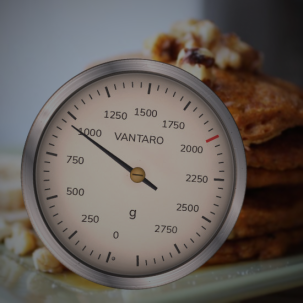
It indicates 950; g
